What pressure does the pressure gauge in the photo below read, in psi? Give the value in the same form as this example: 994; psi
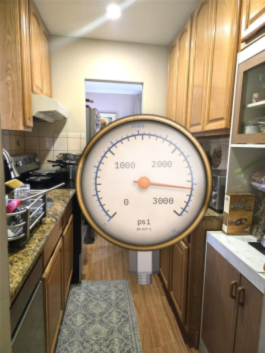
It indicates 2600; psi
